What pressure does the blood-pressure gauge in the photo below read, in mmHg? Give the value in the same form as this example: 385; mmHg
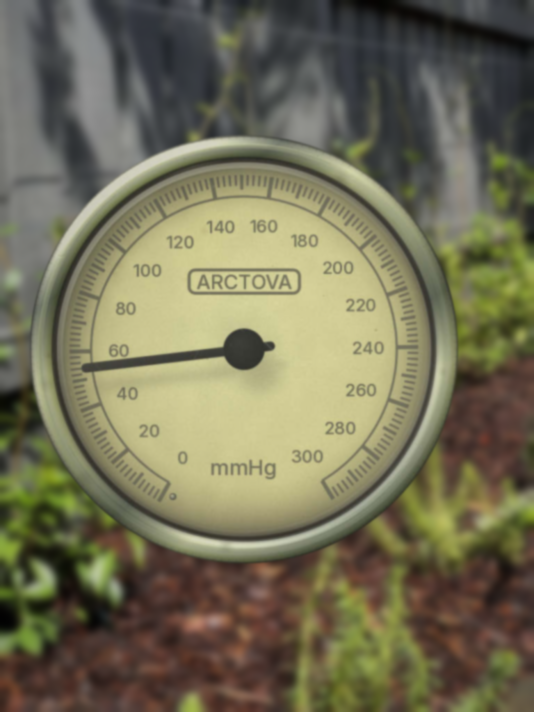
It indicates 54; mmHg
